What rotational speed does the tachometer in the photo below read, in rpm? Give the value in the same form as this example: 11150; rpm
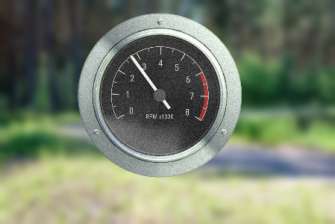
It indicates 2750; rpm
